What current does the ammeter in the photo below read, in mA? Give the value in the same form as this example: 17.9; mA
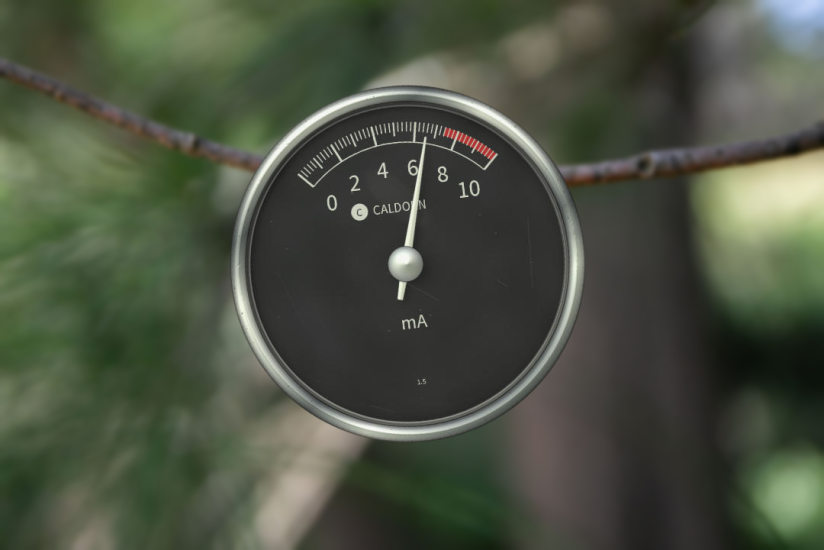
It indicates 6.6; mA
